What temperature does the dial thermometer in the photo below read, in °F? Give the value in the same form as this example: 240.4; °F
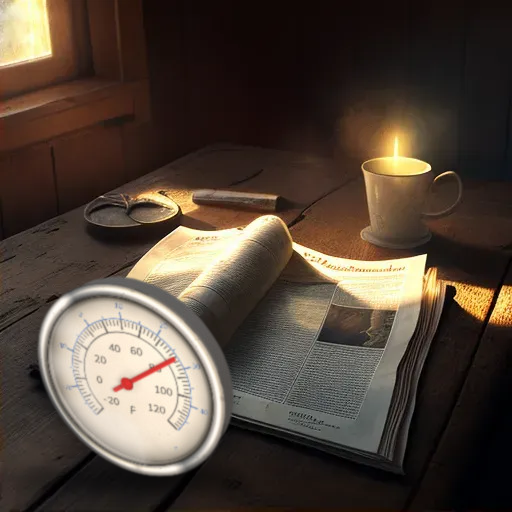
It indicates 80; °F
